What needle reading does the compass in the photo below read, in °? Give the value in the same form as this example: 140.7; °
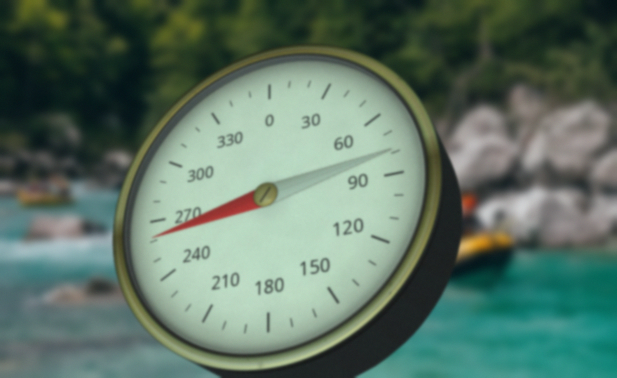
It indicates 260; °
